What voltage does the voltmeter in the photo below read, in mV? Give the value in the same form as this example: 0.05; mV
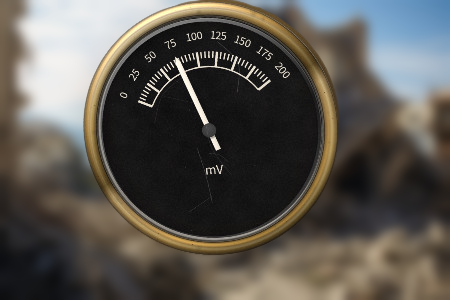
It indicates 75; mV
